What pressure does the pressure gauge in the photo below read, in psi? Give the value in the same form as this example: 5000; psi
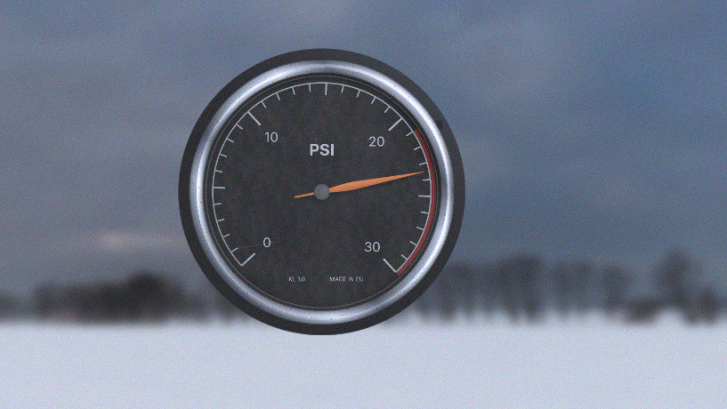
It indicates 23.5; psi
